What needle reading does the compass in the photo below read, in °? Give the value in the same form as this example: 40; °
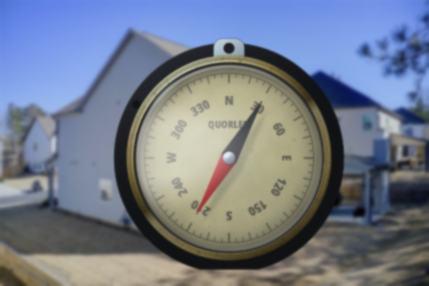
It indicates 210; °
